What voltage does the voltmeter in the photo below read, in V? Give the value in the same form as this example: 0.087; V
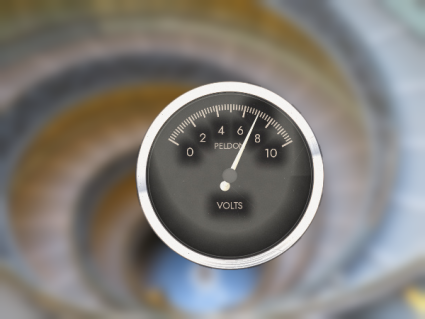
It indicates 7; V
